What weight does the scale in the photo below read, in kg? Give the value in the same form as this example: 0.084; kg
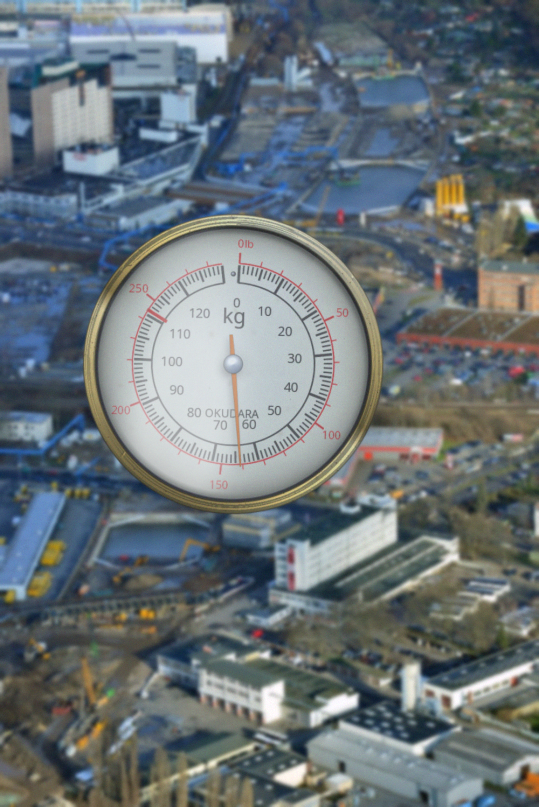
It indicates 64; kg
